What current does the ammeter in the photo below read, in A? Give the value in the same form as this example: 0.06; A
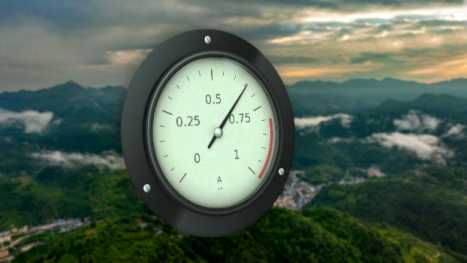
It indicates 0.65; A
